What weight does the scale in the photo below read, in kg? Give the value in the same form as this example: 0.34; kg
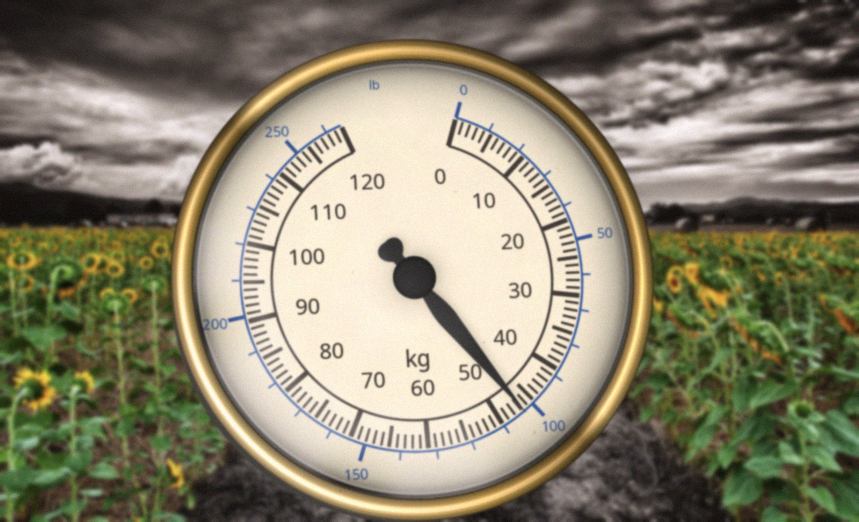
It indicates 47; kg
